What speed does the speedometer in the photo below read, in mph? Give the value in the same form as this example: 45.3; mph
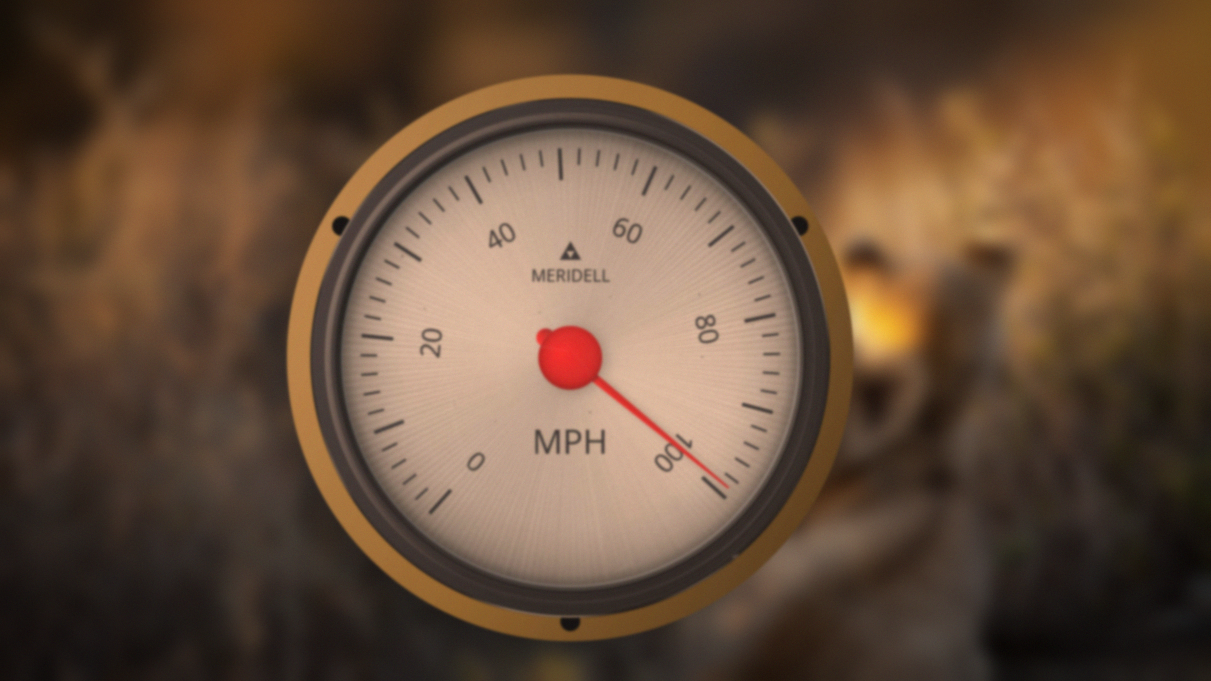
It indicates 99; mph
